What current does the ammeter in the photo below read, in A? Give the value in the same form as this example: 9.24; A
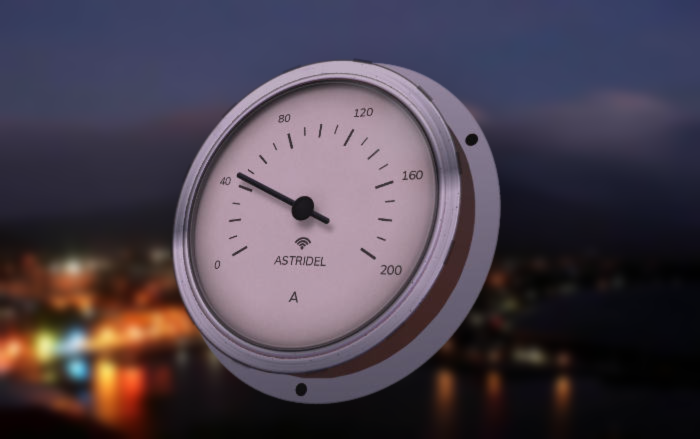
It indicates 45; A
